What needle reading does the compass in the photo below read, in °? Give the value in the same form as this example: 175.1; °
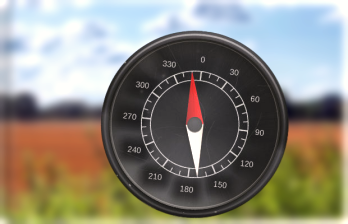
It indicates 350; °
